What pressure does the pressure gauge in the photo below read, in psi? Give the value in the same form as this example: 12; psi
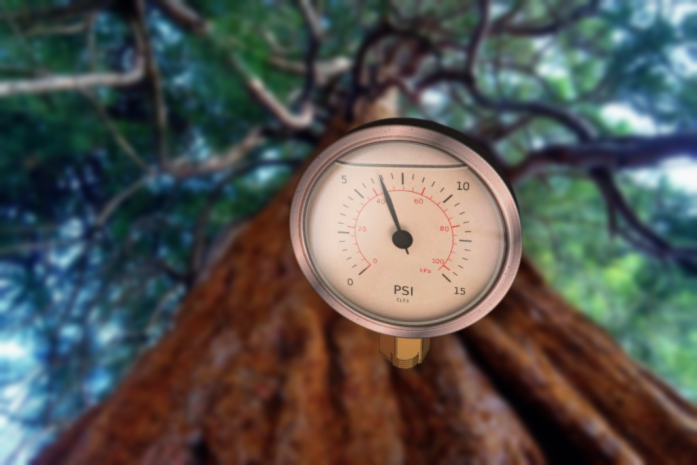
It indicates 6.5; psi
